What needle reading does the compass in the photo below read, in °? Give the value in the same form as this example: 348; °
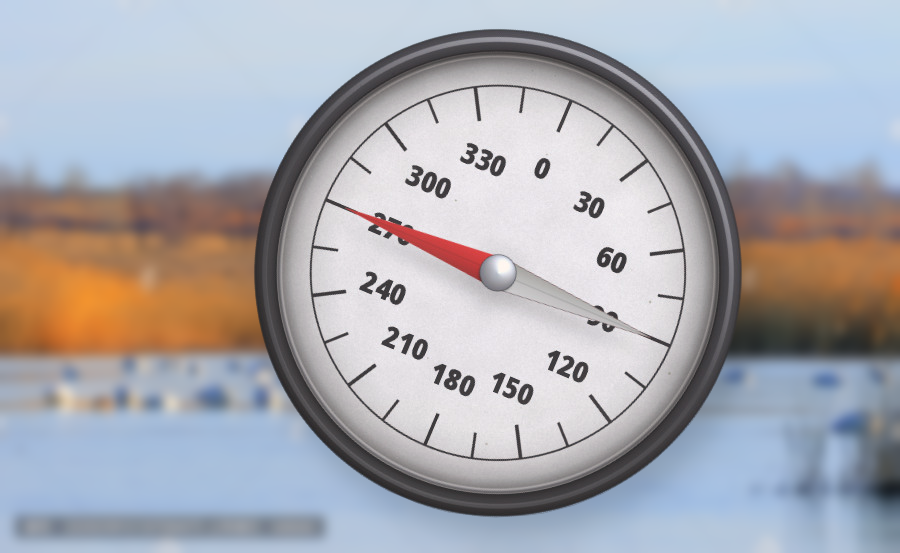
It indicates 270; °
